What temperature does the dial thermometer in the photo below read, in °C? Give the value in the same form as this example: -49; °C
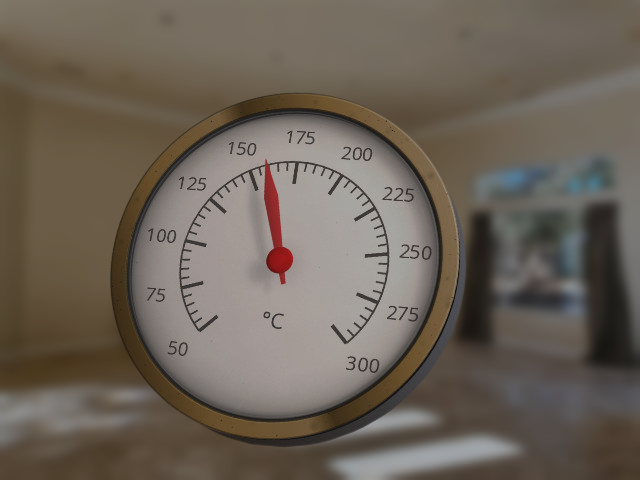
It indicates 160; °C
